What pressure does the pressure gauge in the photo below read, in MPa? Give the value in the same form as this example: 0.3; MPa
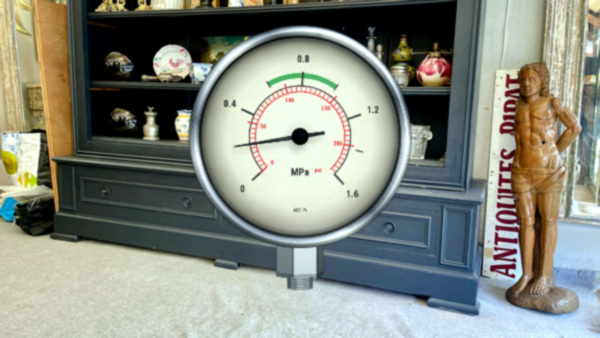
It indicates 0.2; MPa
